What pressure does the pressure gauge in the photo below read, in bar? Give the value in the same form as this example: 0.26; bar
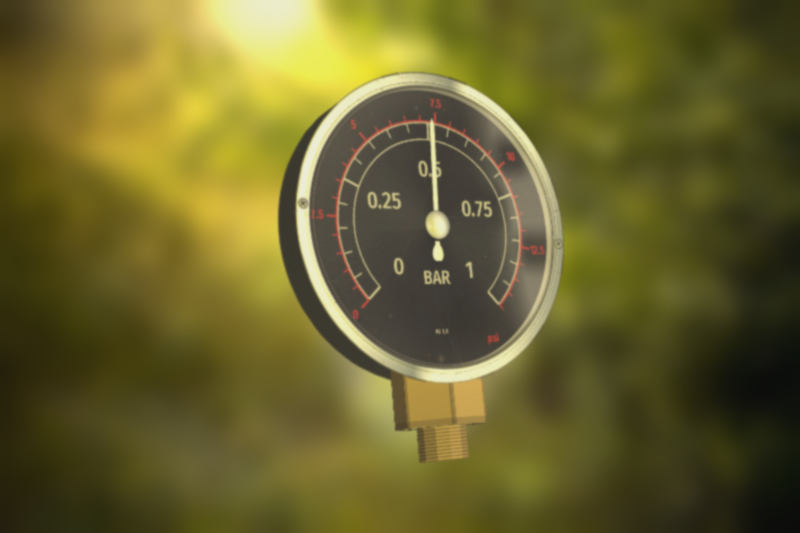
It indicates 0.5; bar
